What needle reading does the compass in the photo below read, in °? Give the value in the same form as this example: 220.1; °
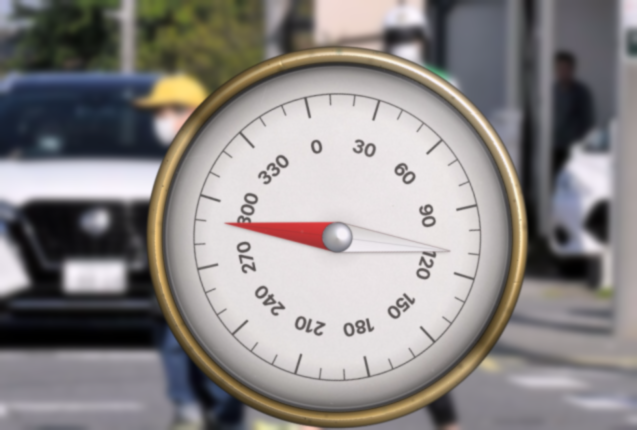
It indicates 290; °
